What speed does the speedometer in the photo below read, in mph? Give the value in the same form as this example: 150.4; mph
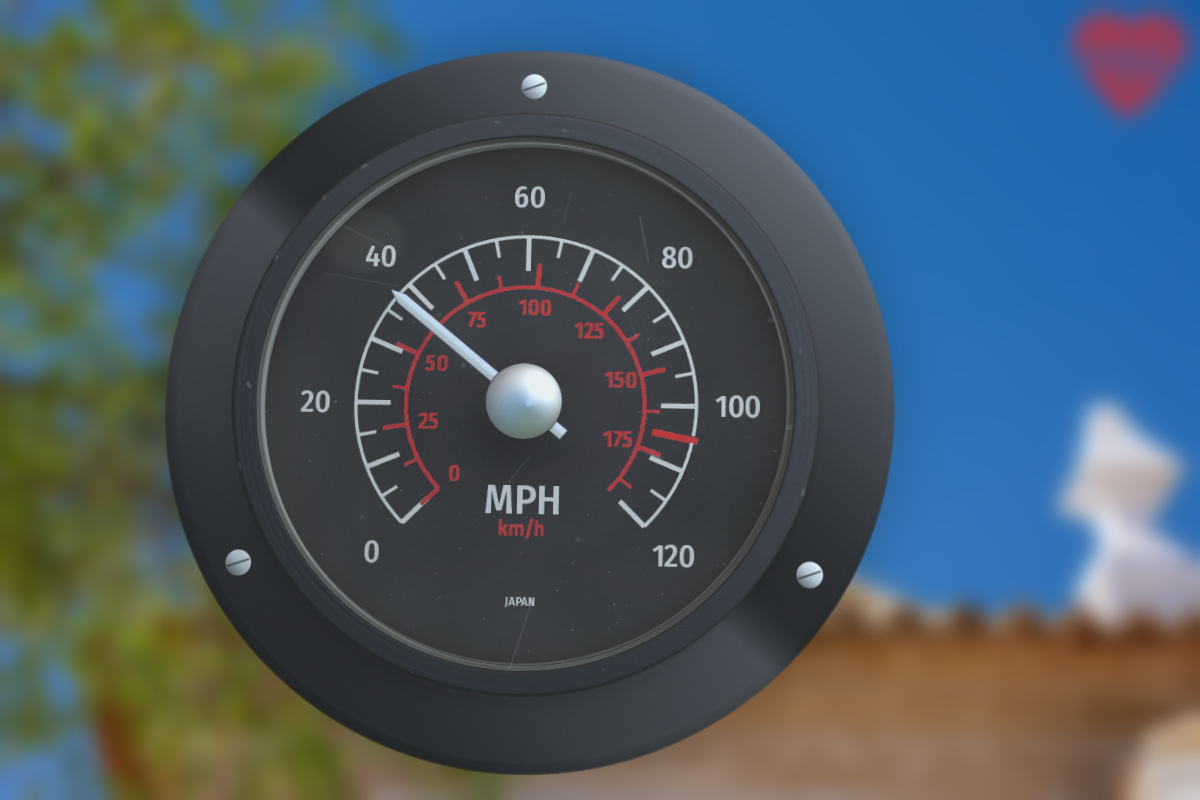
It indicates 37.5; mph
